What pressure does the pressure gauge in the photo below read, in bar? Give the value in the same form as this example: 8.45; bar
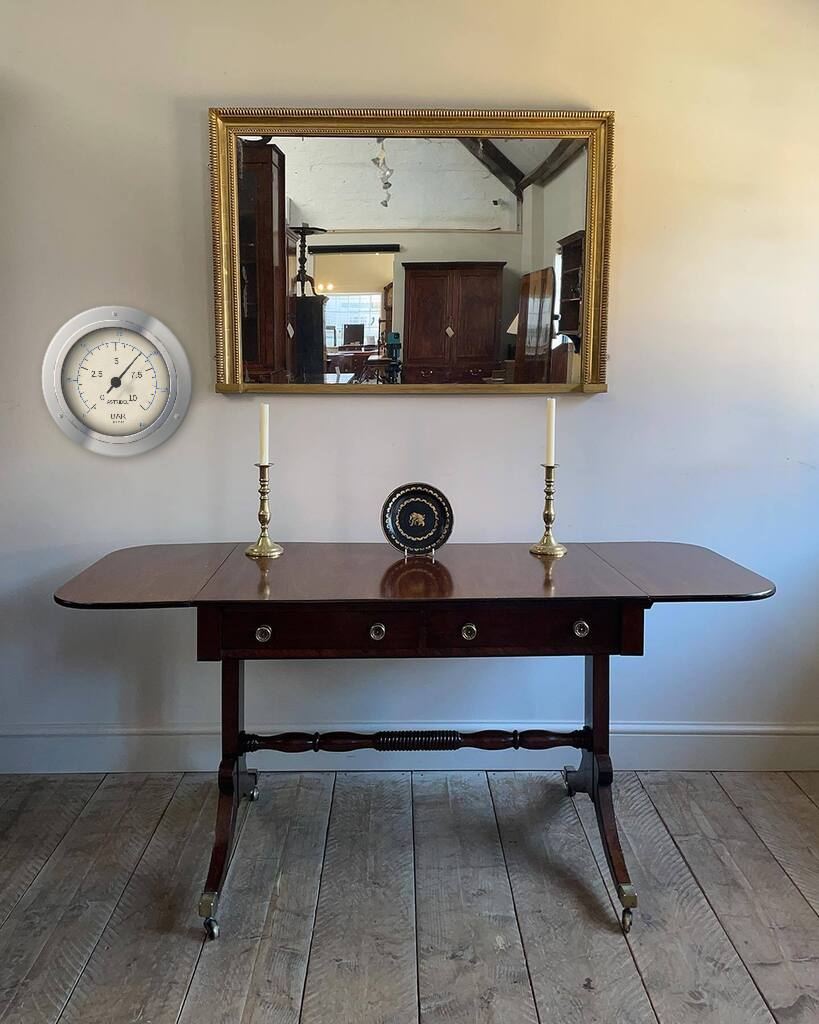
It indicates 6.5; bar
